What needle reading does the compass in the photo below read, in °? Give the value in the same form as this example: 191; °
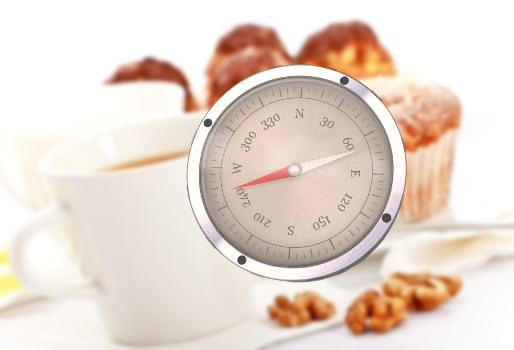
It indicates 250; °
